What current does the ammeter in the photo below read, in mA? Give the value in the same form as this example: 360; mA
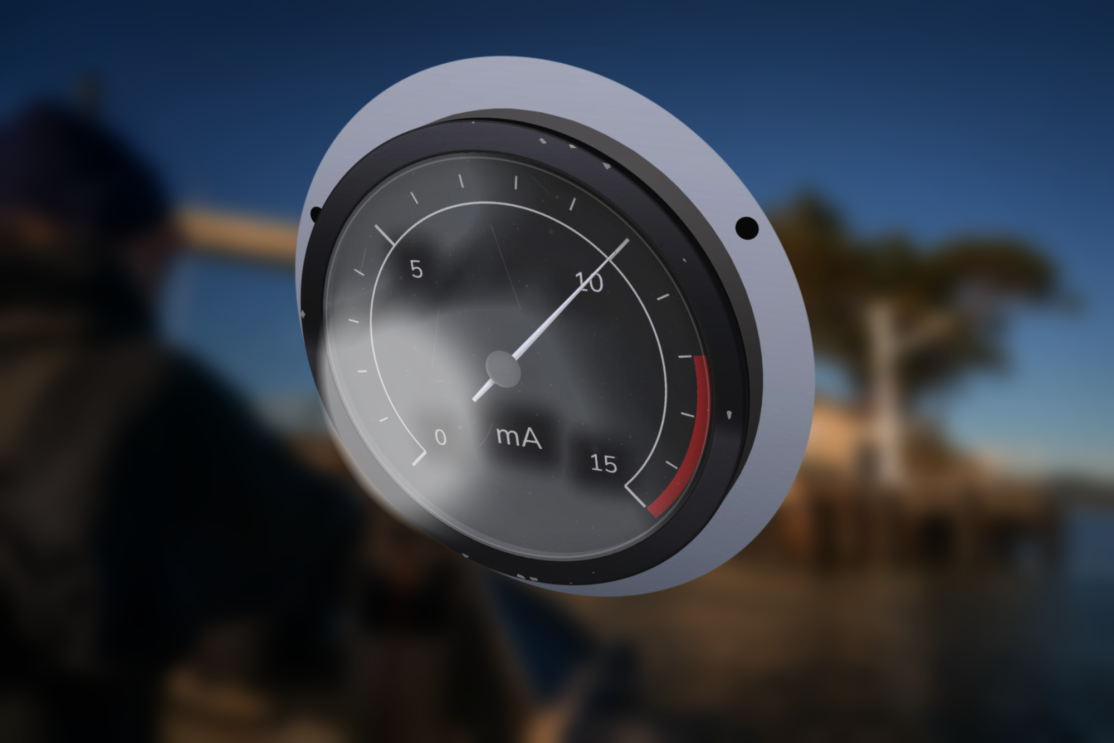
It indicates 10; mA
